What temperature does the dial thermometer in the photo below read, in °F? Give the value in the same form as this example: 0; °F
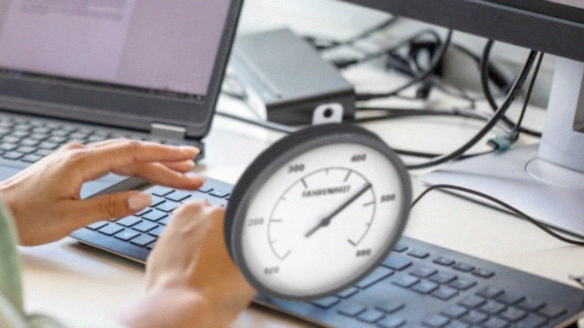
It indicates 450; °F
